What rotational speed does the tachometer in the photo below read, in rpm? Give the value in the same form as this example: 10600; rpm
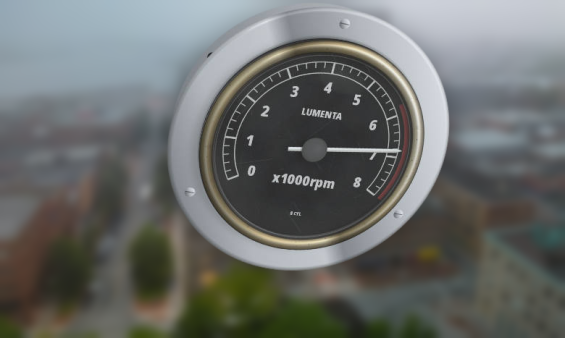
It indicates 6800; rpm
